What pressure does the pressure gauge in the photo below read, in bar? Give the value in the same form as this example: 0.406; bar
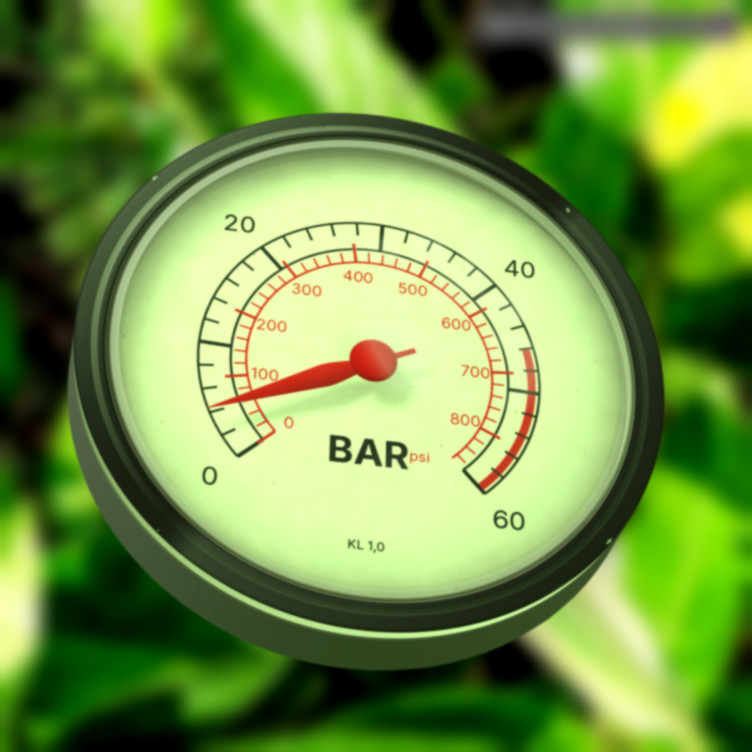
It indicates 4; bar
